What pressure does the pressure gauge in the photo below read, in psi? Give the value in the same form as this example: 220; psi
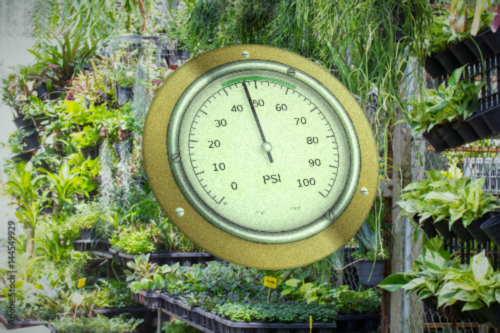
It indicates 46; psi
